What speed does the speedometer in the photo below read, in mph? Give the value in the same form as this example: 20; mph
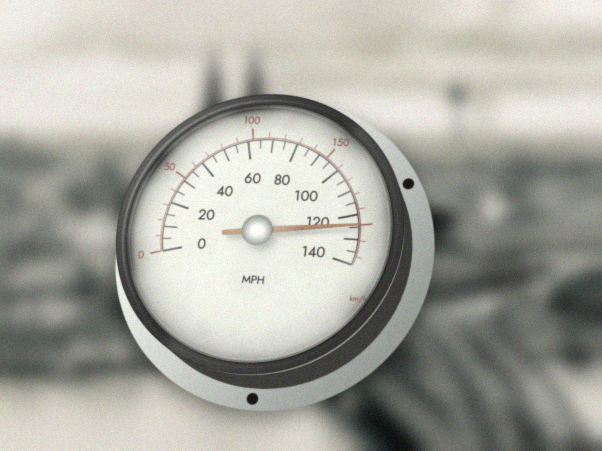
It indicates 125; mph
